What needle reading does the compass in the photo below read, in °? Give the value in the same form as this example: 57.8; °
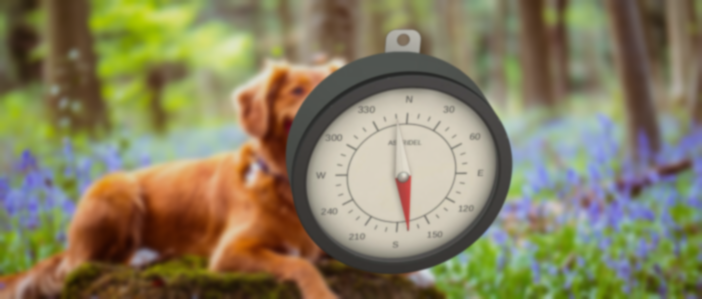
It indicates 170; °
